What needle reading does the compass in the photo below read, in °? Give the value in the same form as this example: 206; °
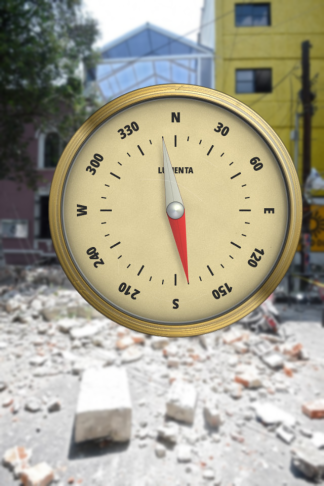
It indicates 170; °
